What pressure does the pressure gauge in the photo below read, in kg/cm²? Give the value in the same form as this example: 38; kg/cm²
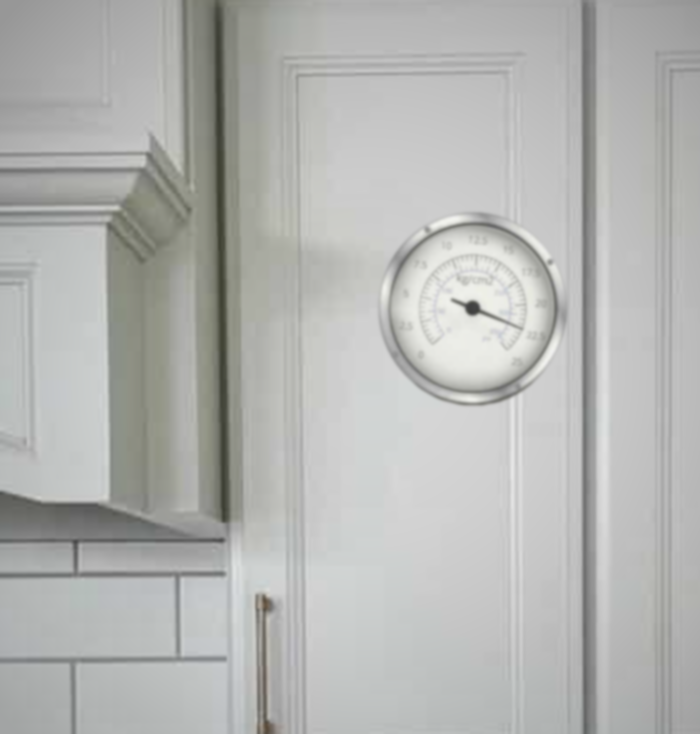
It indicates 22.5; kg/cm²
